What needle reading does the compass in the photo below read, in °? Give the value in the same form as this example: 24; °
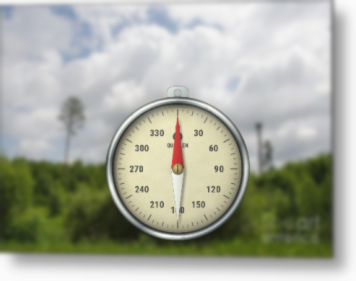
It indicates 0; °
